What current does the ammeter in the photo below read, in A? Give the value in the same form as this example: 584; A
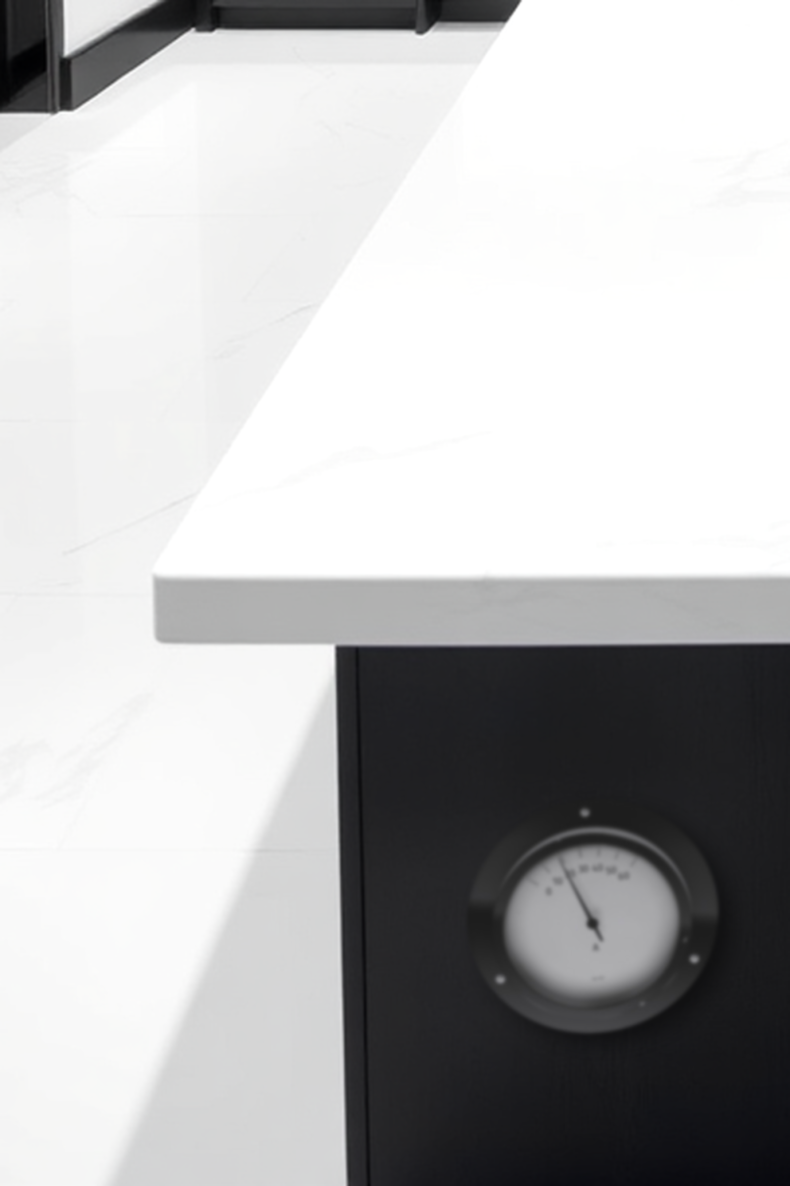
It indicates 20; A
